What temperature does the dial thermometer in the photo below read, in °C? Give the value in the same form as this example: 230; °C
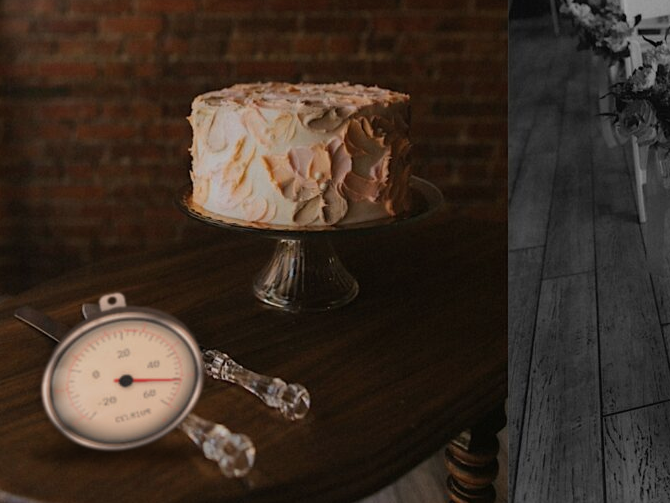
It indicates 50; °C
